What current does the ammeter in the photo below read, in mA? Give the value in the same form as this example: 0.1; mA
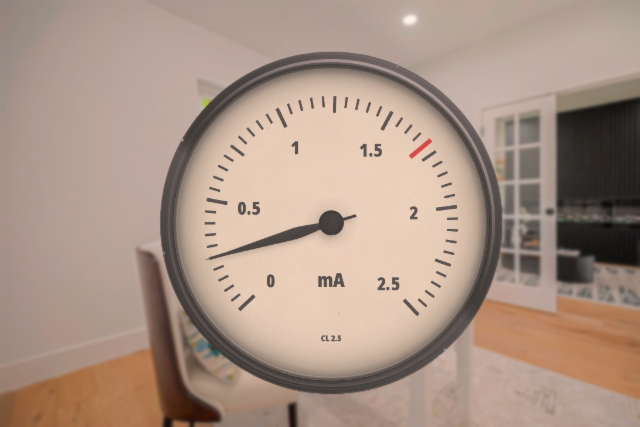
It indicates 0.25; mA
